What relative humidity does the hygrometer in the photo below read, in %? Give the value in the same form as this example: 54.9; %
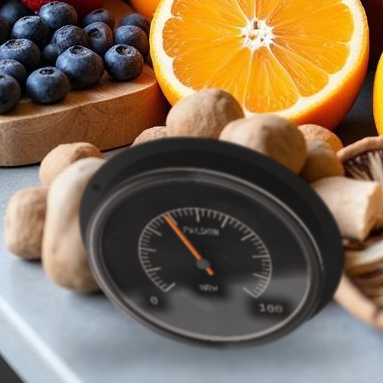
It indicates 40; %
